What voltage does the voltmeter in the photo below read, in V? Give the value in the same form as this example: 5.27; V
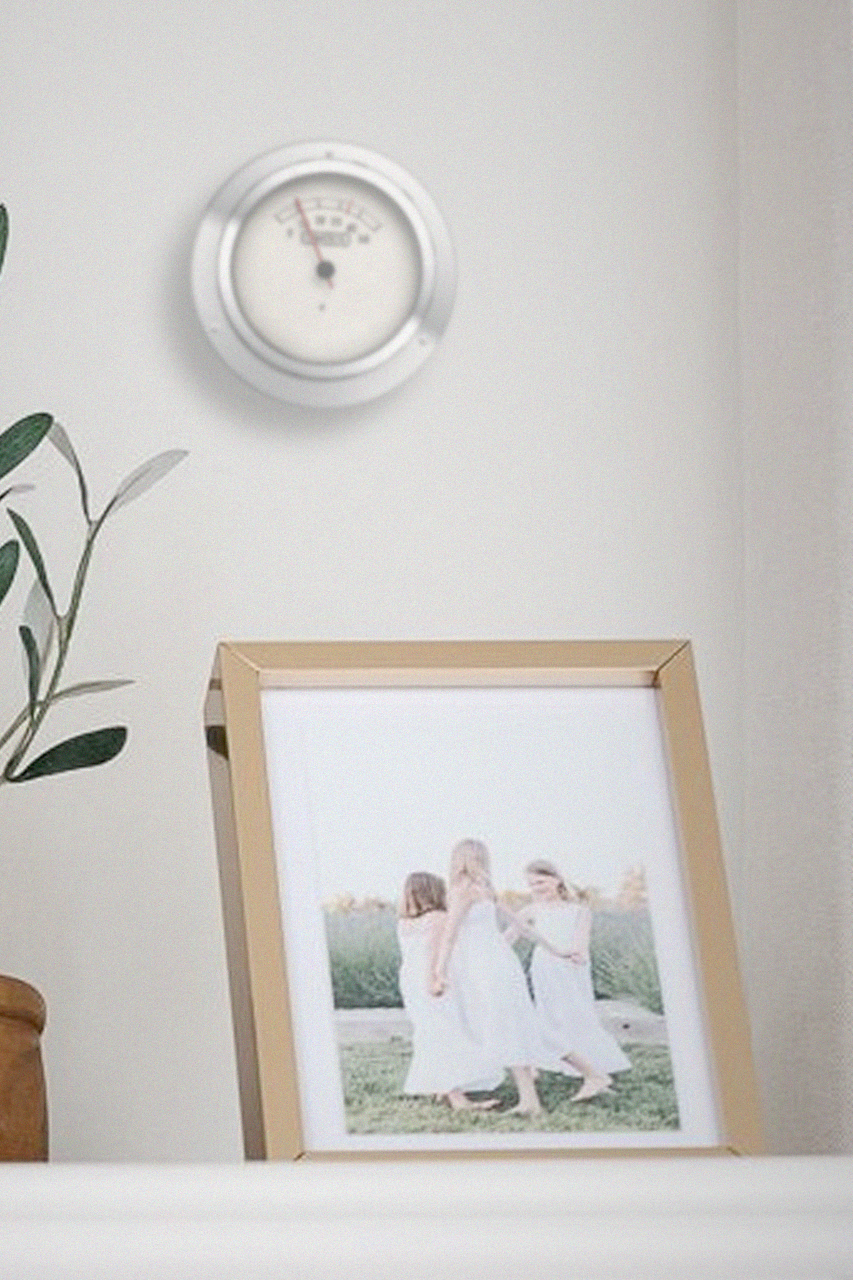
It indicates 10; V
